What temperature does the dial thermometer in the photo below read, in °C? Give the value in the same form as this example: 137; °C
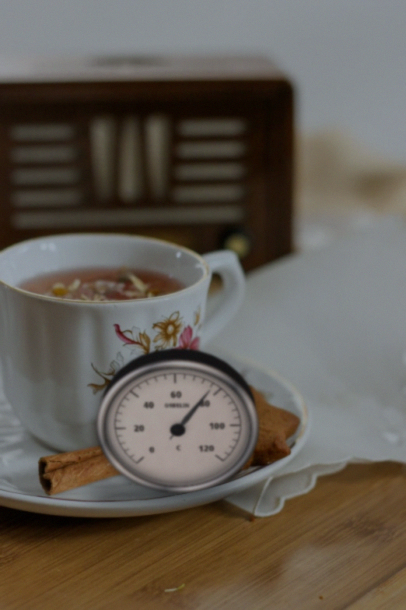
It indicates 76; °C
